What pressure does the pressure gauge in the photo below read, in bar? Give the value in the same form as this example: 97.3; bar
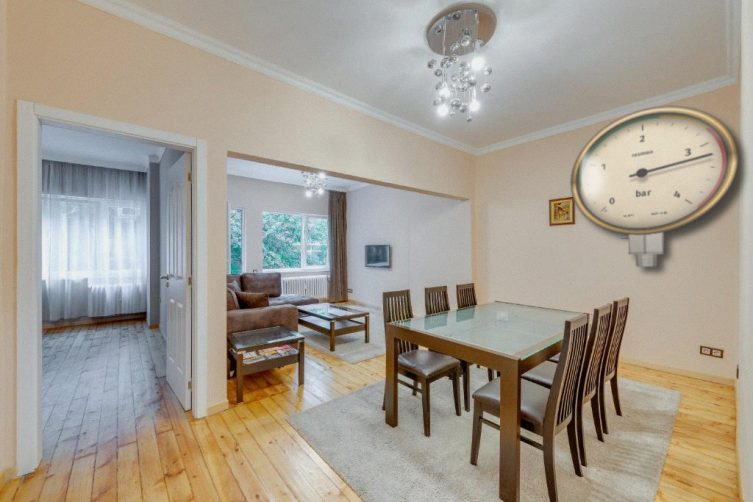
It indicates 3.2; bar
